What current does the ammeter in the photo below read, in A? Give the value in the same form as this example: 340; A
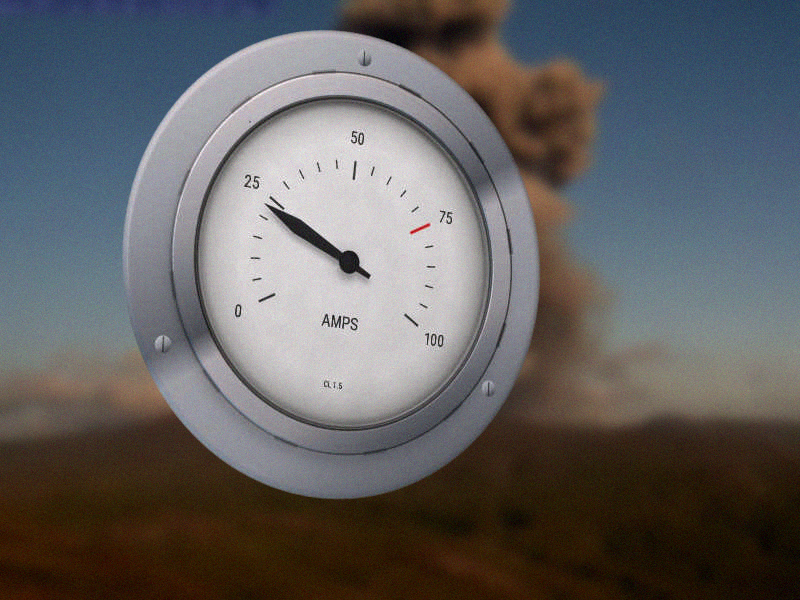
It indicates 22.5; A
